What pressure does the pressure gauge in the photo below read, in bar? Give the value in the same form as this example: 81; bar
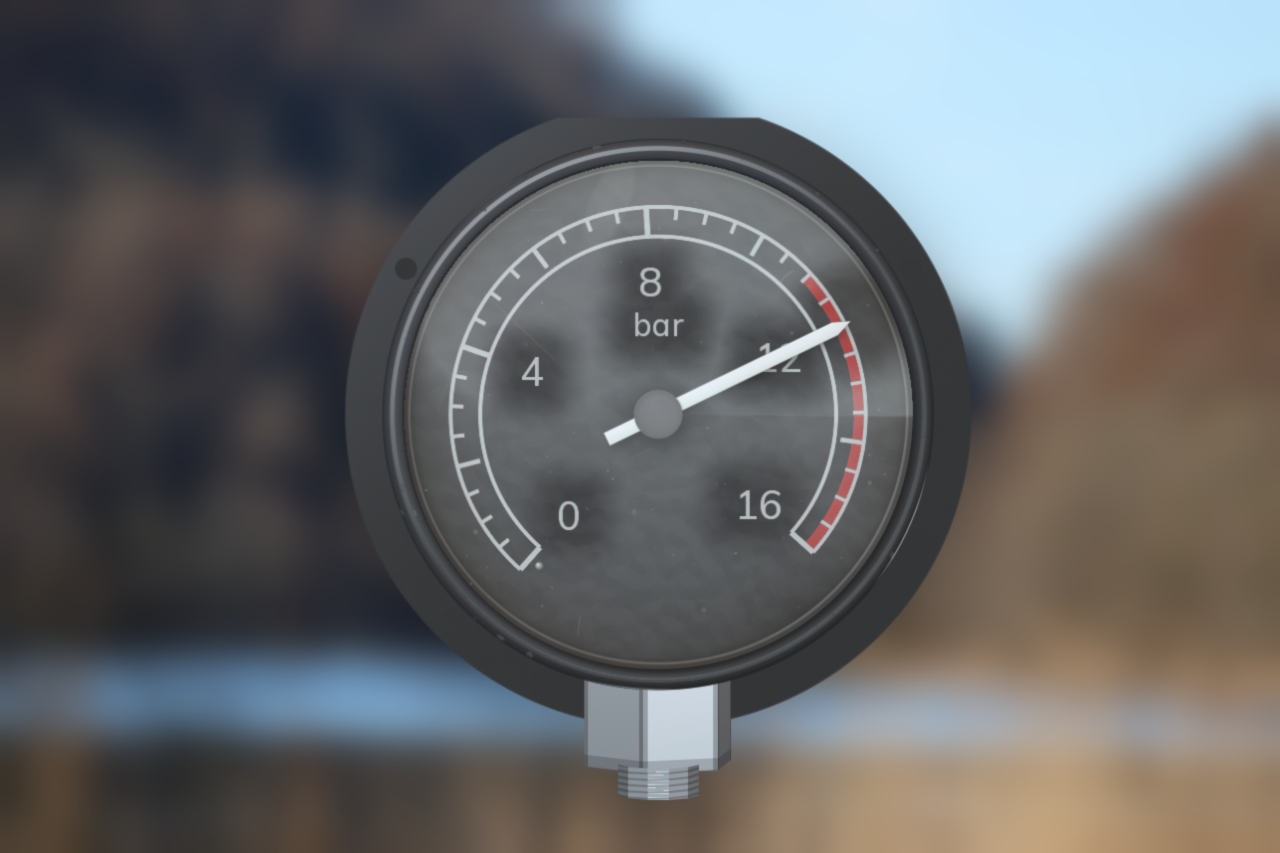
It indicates 12; bar
